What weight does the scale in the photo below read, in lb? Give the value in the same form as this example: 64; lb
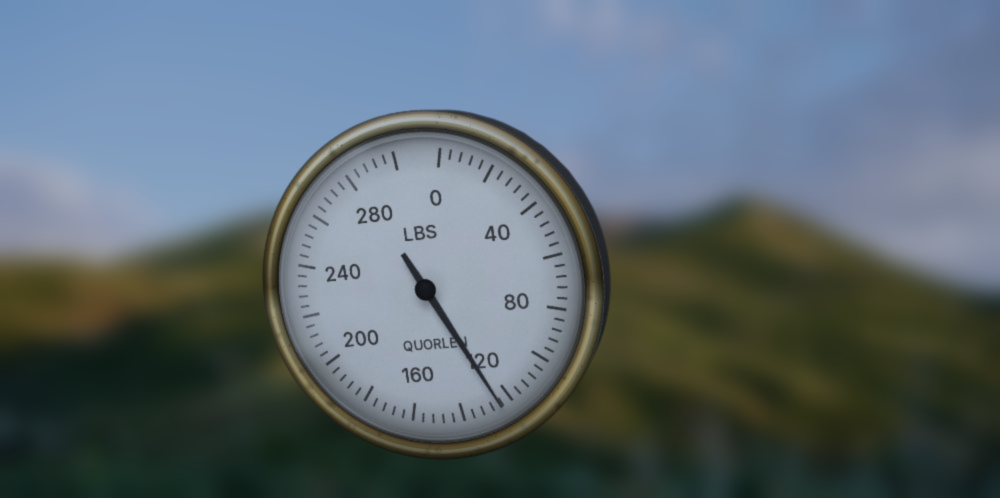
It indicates 124; lb
